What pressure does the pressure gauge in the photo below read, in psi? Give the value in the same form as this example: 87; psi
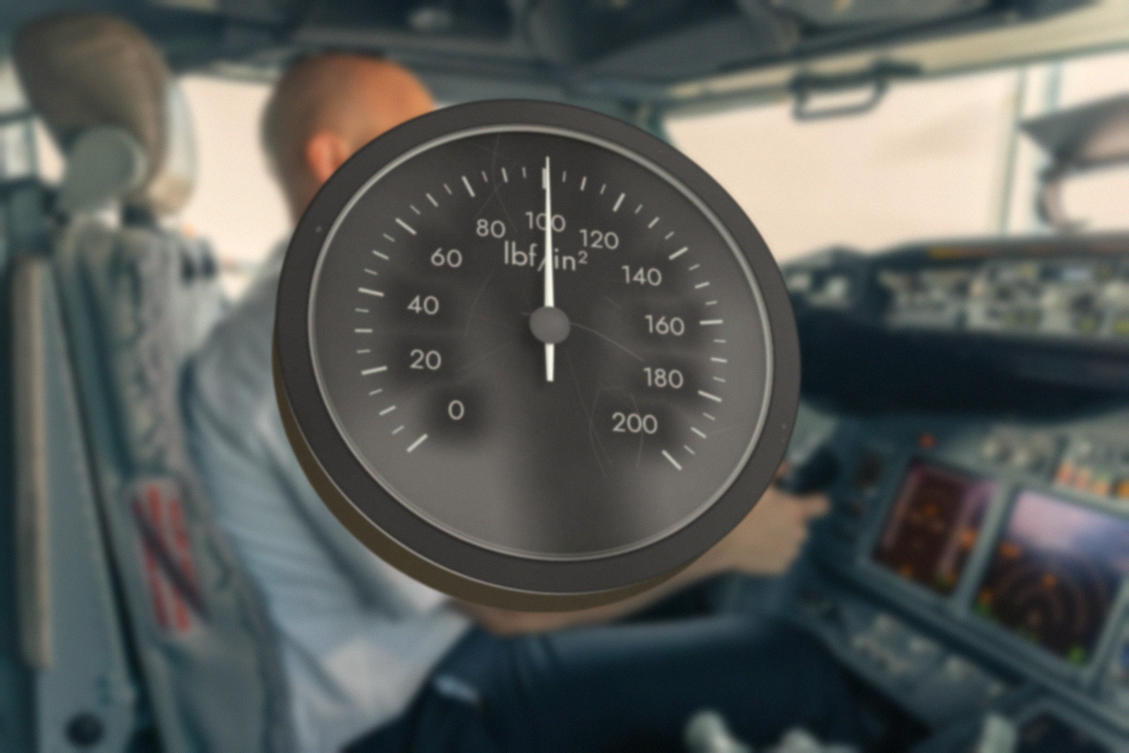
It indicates 100; psi
